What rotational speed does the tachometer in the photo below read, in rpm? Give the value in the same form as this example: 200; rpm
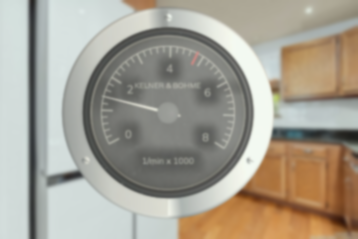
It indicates 1400; rpm
